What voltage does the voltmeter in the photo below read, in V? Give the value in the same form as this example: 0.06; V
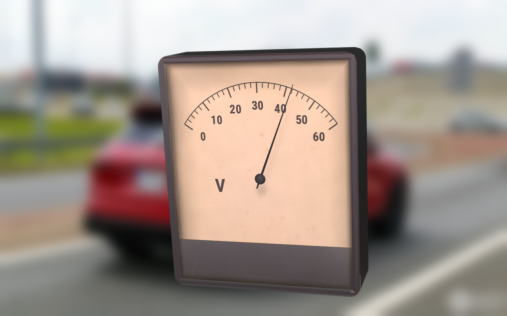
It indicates 42; V
